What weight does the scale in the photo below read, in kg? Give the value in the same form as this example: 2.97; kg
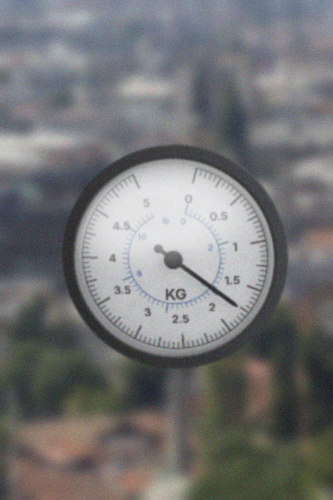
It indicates 1.75; kg
